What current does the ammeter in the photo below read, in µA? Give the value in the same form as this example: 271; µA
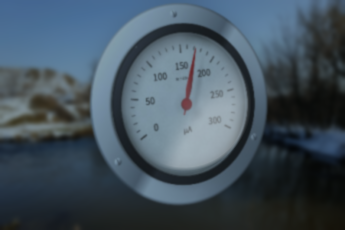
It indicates 170; µA
